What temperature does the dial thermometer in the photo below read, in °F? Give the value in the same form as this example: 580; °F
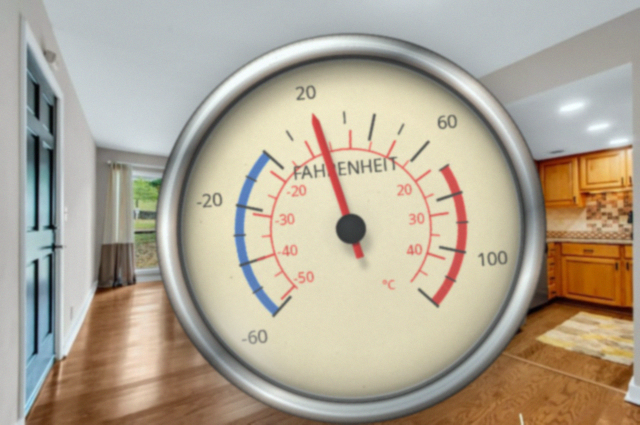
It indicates 20; °F
